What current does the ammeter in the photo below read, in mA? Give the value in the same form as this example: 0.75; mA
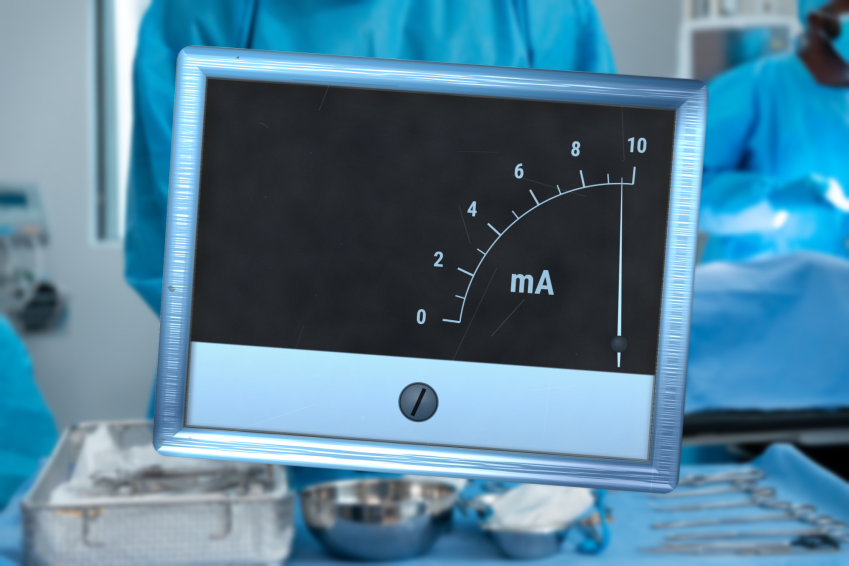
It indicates 9.5; mA
